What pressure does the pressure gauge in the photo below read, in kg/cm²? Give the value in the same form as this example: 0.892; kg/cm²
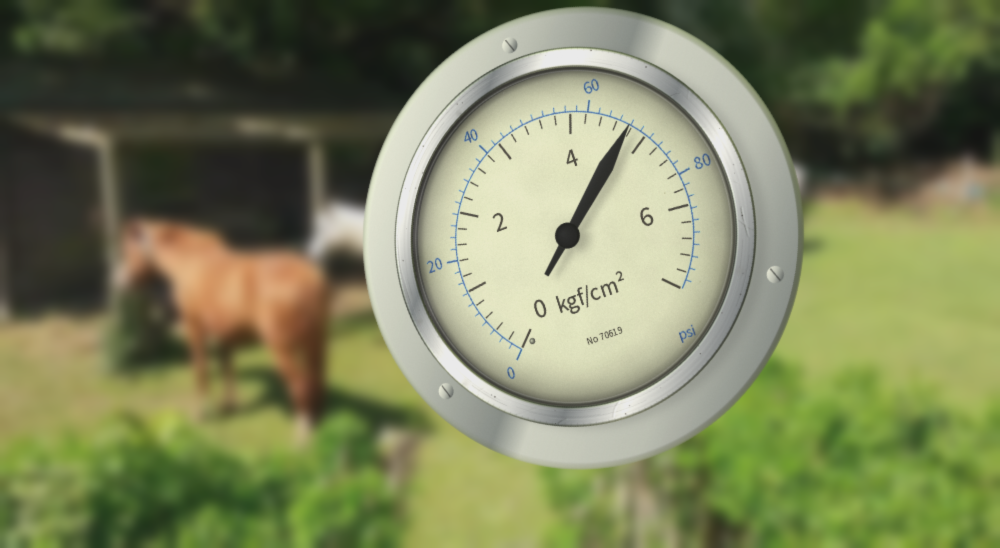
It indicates 4.8; kg/cm²
